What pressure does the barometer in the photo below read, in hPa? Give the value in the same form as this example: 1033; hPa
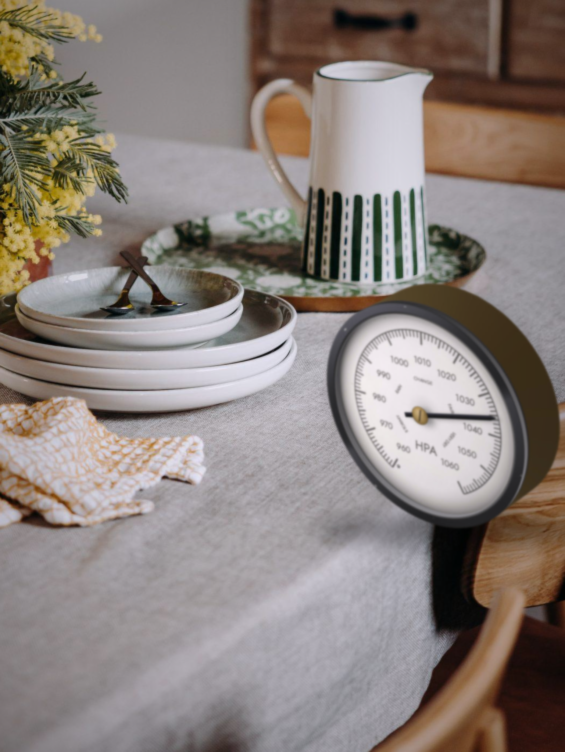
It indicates 1035; hPa
